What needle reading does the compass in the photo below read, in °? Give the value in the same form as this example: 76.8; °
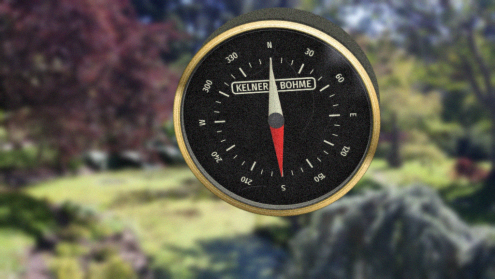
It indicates 180; °
